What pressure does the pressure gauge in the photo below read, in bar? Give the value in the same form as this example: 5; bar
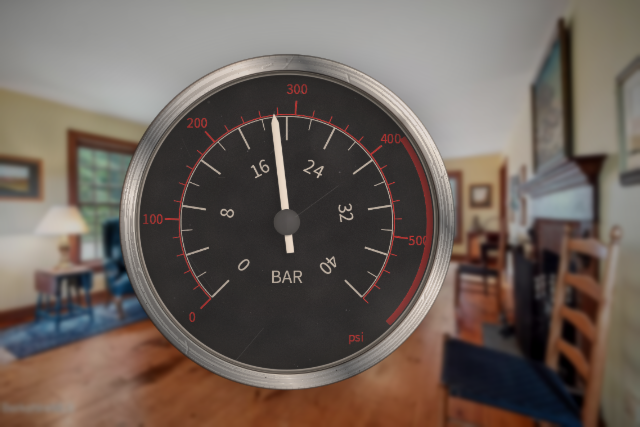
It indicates 19; bar
